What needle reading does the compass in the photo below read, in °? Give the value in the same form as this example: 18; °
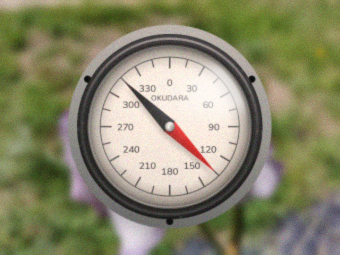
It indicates 135; °
